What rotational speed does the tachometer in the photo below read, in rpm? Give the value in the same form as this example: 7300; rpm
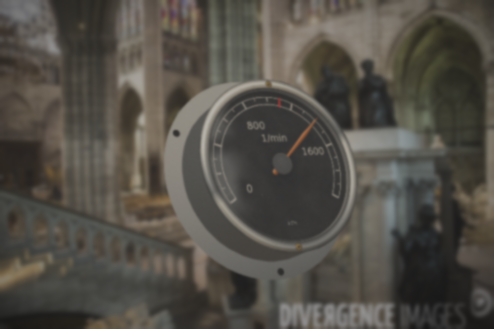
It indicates 1400; rpm
